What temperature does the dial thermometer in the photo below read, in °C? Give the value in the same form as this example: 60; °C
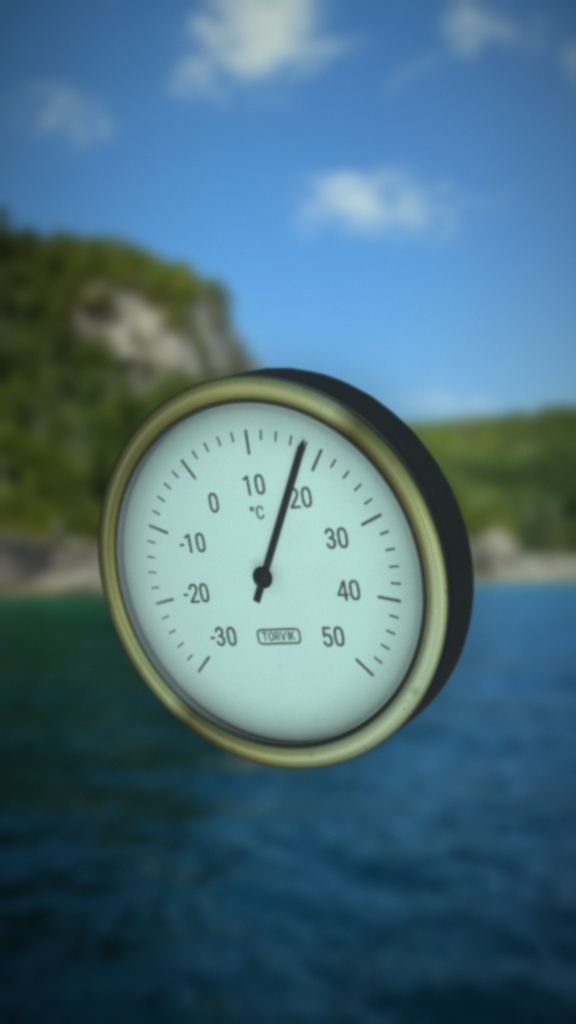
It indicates 18; °C
